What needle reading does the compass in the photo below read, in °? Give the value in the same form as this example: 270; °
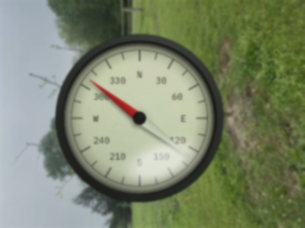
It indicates 307.5; °
